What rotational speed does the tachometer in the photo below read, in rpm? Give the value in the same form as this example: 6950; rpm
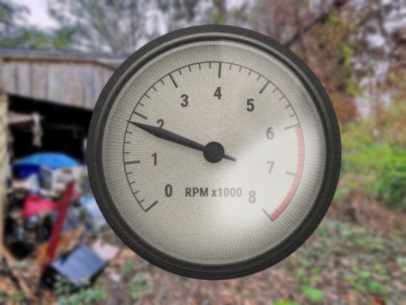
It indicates 1800; rpm
